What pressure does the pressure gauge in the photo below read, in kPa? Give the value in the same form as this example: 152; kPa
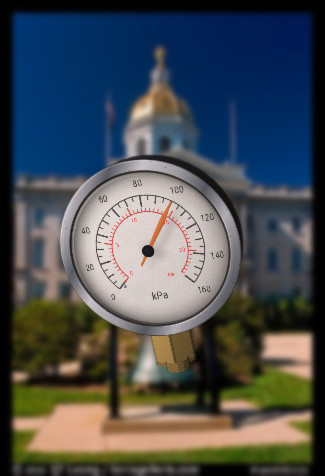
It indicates 100; kPa
